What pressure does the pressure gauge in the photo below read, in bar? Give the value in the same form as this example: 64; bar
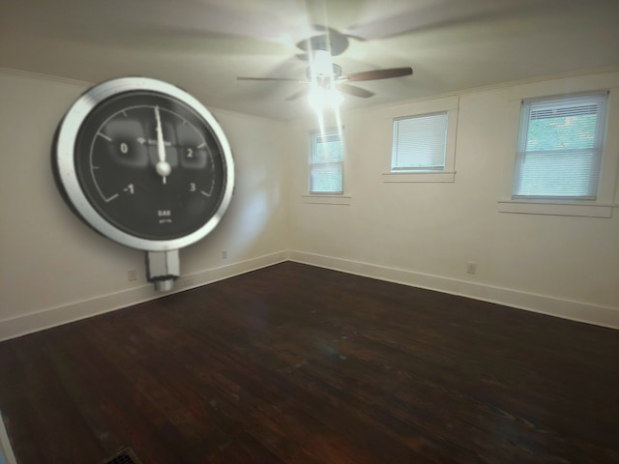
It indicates 1; bar
